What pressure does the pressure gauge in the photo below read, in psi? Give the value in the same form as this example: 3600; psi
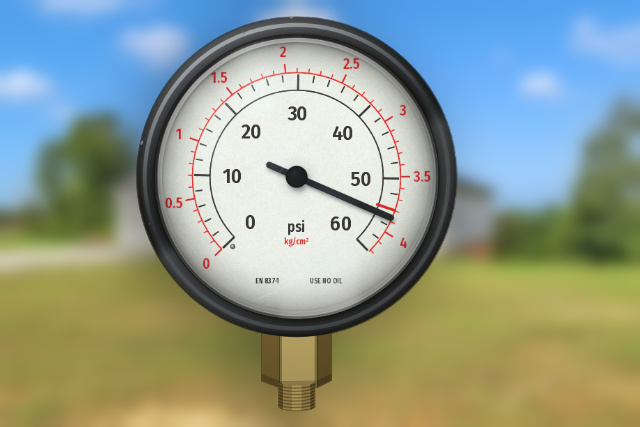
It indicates 55; psi
